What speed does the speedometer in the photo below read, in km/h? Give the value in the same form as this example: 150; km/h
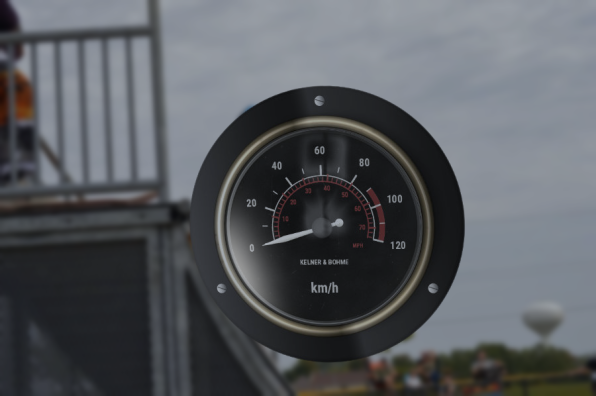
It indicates 0; km/h
